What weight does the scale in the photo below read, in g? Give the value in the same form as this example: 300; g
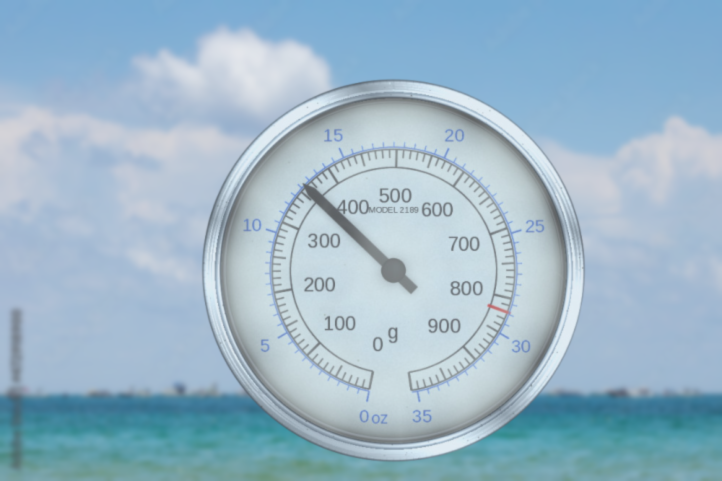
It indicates 360; g
